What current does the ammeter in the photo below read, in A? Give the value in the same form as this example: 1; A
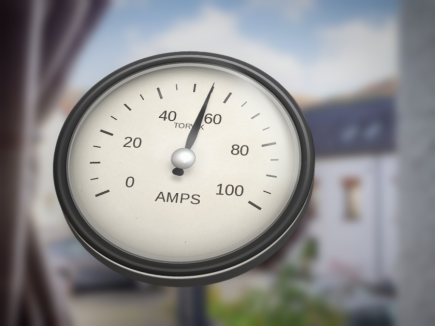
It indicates 55; A
